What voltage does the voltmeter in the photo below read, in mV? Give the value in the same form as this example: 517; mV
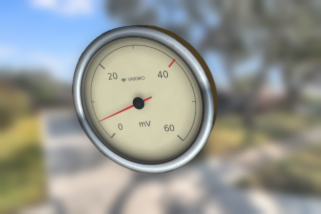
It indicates 5; mV
